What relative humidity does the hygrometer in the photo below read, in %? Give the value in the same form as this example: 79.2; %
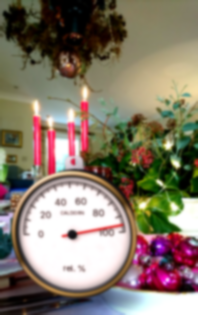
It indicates 95; %
